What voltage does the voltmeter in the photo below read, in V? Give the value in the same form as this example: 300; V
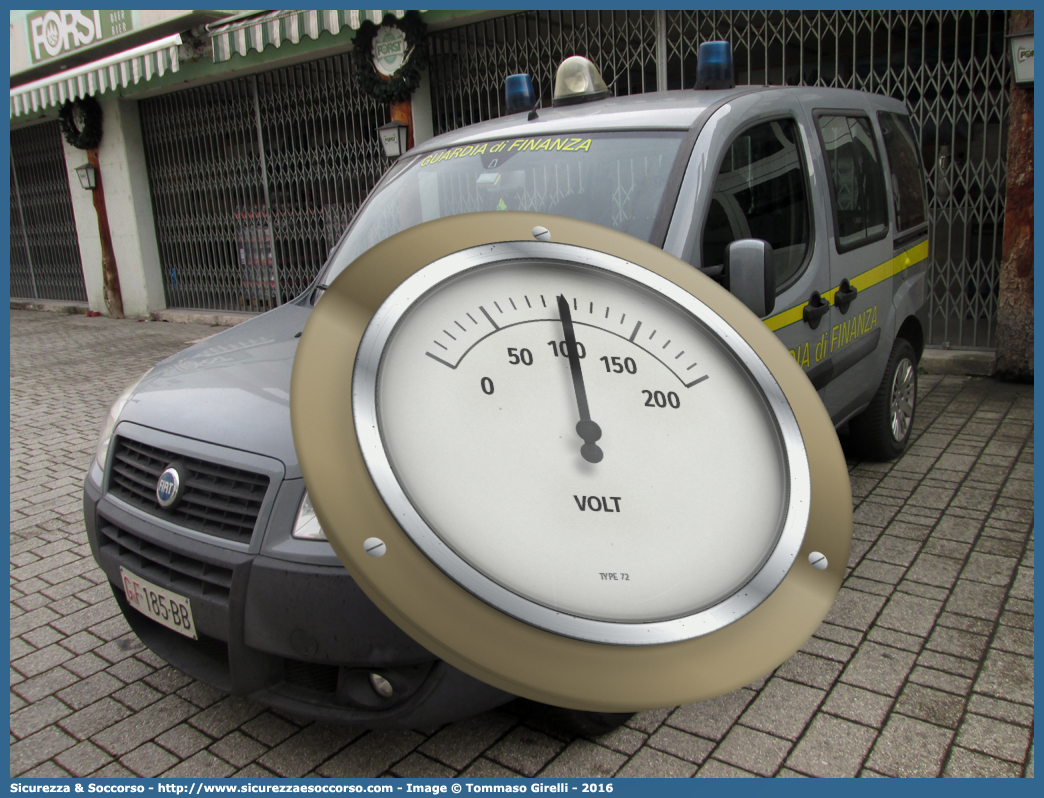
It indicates 100; V
